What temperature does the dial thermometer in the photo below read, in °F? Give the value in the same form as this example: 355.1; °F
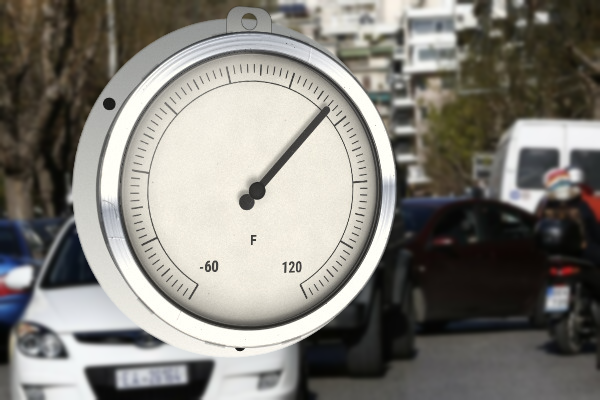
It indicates 54; °F
